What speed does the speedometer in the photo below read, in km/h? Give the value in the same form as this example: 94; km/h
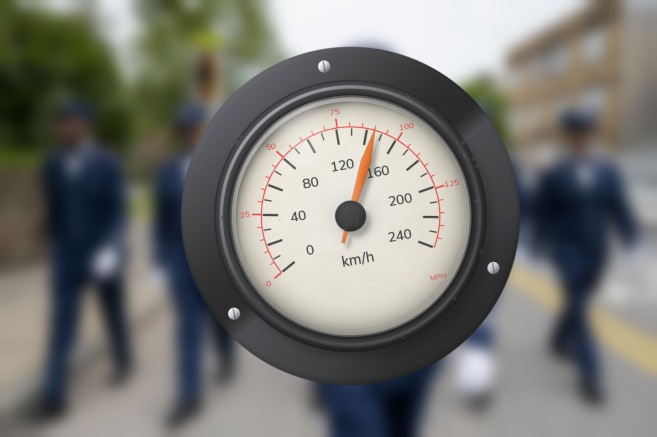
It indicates 145; km/h
